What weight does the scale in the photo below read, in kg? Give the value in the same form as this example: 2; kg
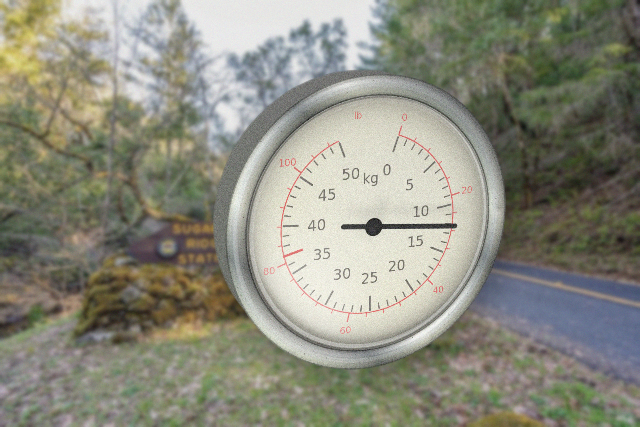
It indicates 12; kg
